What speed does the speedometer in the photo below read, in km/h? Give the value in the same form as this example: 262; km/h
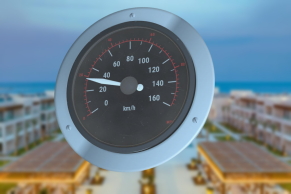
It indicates 30; km/h
